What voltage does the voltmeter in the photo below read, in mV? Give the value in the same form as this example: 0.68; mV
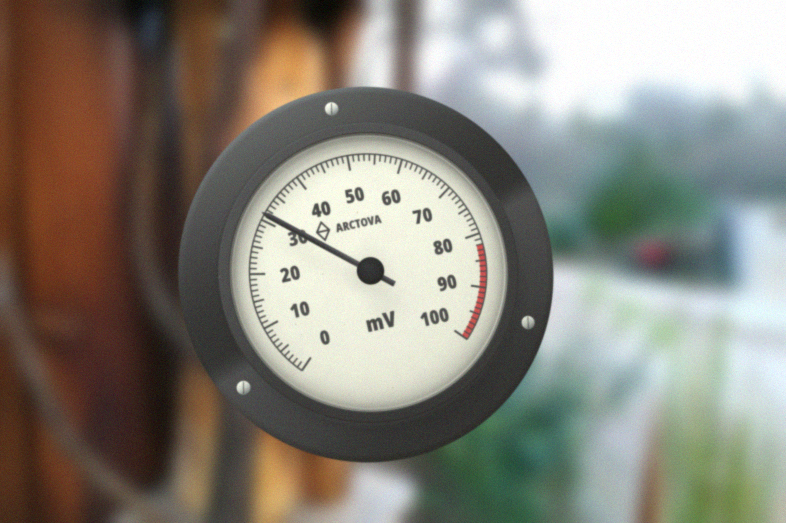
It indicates 31; mV
